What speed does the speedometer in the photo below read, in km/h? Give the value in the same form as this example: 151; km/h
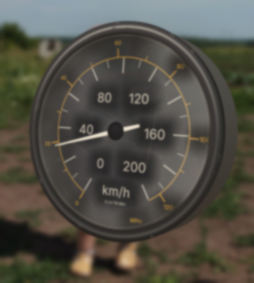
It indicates 30; km/h
